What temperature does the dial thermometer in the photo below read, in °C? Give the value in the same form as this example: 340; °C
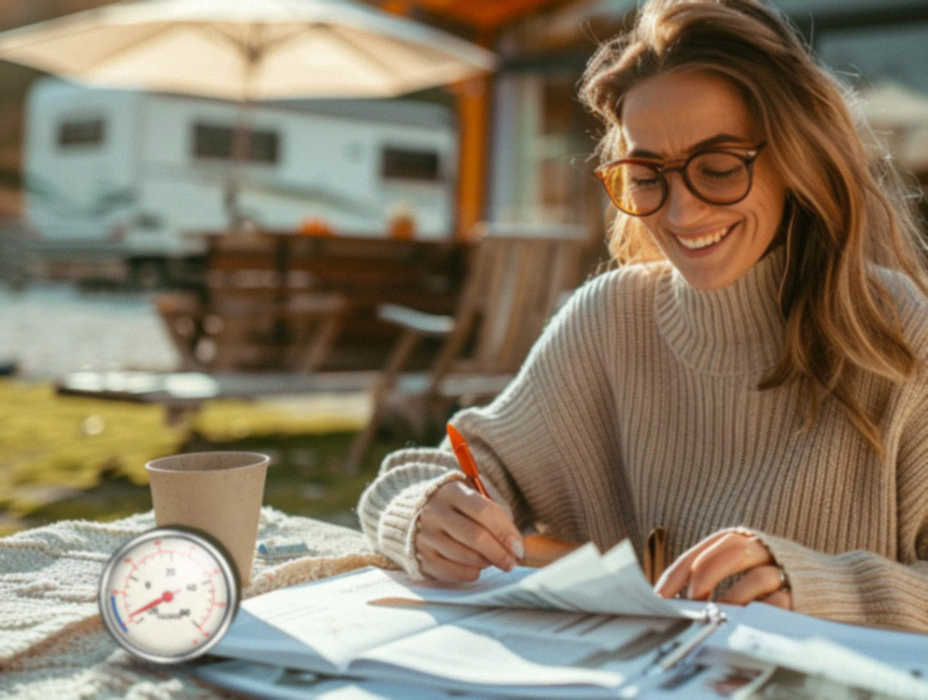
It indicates -16; °C
